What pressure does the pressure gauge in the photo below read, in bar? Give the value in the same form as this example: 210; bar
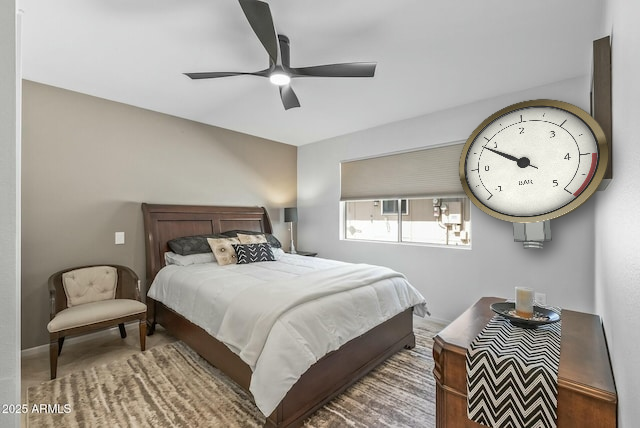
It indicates 0.75; bar
